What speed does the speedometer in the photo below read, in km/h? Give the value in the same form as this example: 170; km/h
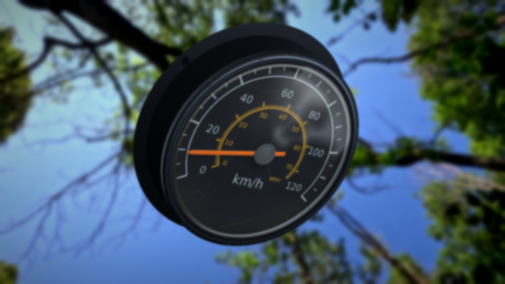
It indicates 10; km/h
